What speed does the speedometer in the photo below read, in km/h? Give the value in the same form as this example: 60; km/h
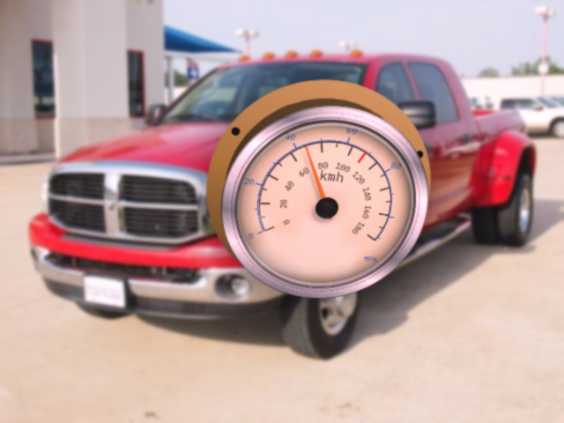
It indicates 70; km/h
